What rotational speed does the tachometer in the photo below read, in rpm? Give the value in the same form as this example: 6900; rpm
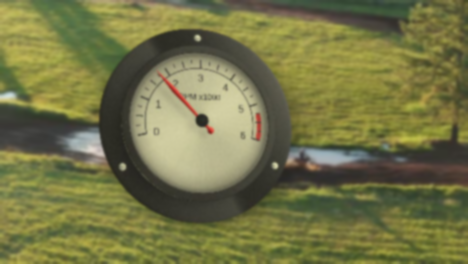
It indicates 1750; rpm
